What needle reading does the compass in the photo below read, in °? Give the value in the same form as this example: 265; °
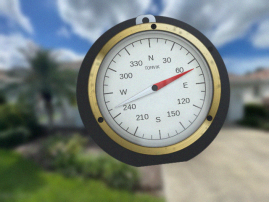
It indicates 70; °
